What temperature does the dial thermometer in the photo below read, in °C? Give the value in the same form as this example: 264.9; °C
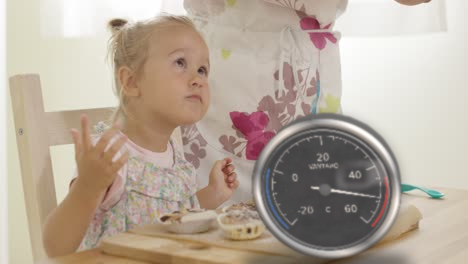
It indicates 50; °C
